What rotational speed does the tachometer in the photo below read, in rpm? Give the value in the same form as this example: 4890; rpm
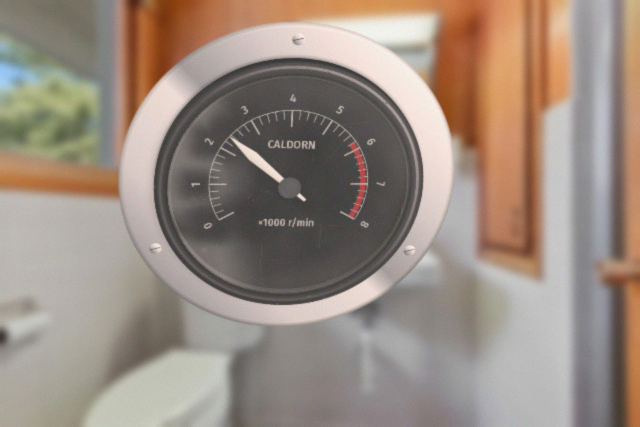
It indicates 2400; rpm
